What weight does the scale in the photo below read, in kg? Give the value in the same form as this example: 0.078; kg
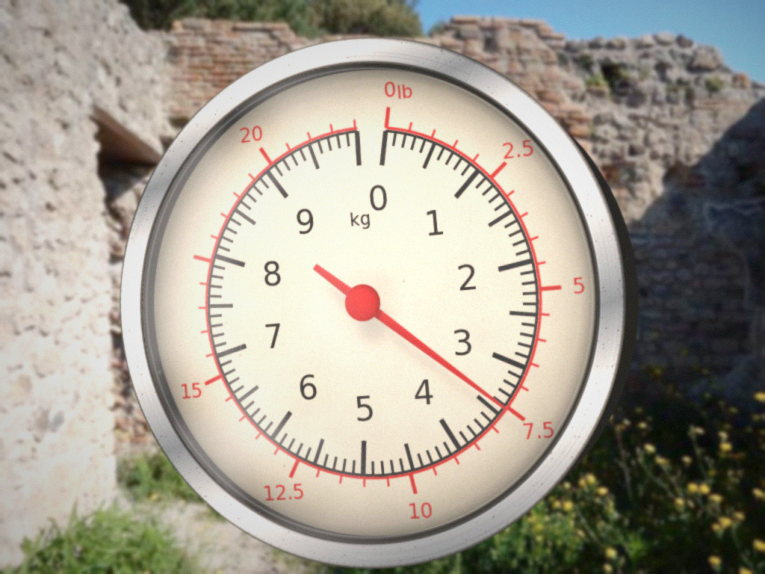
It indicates 3.4; kg
